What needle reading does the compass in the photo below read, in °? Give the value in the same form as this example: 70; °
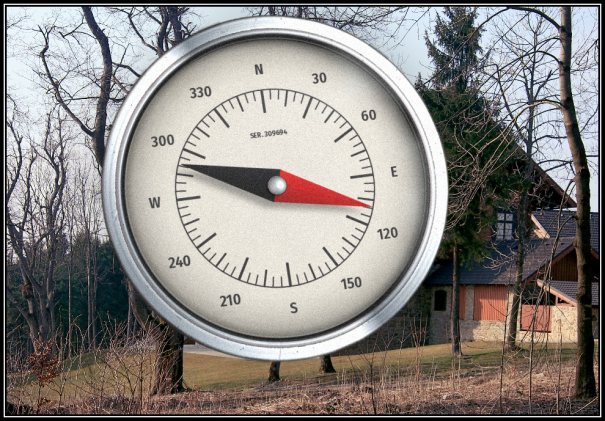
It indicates 110; °
